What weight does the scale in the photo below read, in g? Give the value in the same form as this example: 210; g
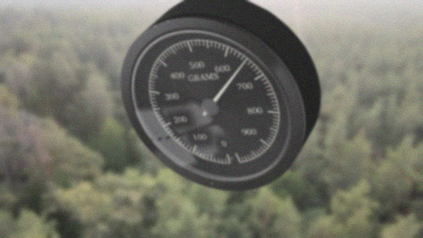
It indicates 650; g
